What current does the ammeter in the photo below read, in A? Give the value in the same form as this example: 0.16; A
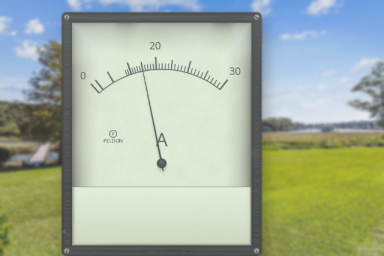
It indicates 17.5; A
